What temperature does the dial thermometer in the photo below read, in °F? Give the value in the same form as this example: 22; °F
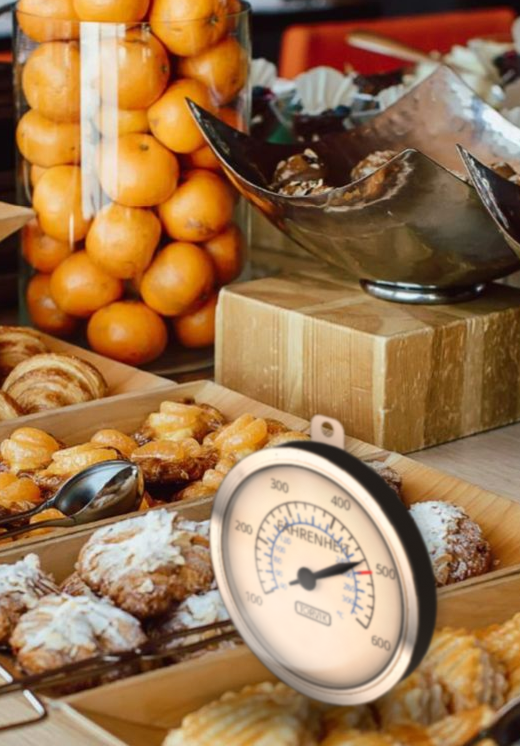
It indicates 480; °F
